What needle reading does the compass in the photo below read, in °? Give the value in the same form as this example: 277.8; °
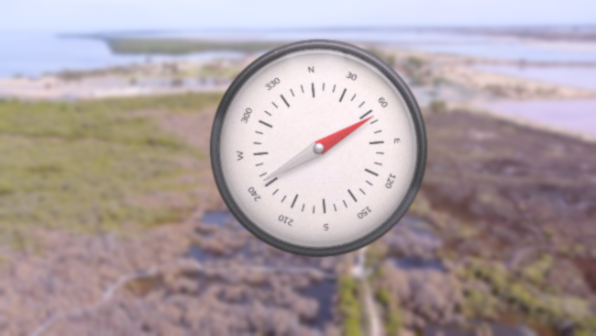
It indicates 65; °
